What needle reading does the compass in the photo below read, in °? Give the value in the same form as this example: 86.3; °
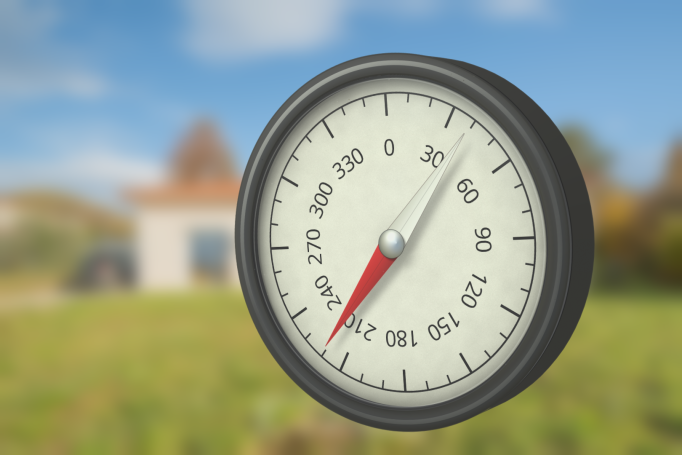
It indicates 220; °
